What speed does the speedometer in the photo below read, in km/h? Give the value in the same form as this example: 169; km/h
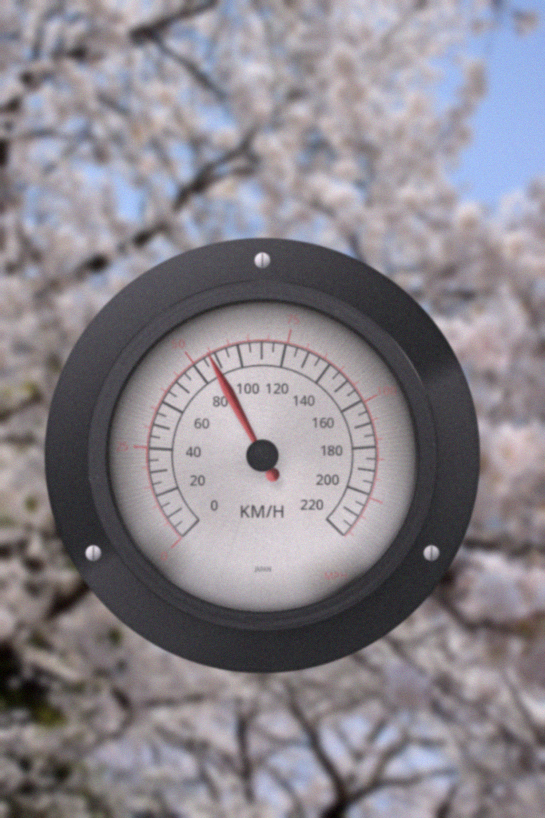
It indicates 87.5; km/h
